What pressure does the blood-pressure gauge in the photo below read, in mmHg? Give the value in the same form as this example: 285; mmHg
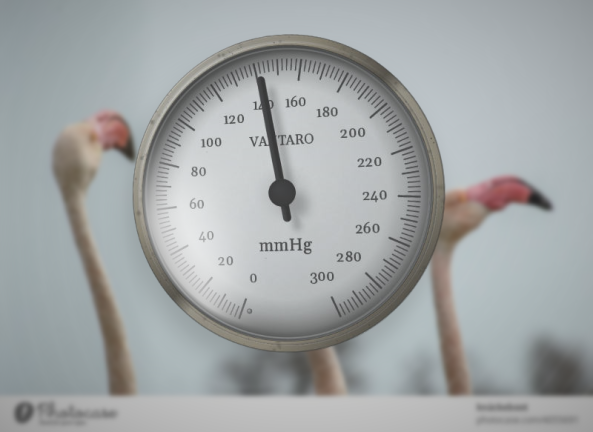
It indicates 142; mmHg
